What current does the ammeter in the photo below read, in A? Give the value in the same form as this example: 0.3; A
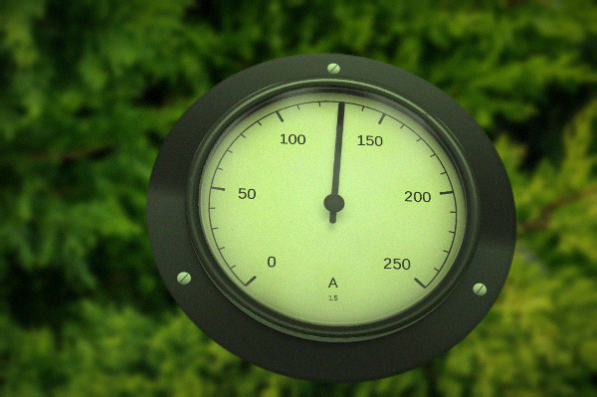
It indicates 130; A
